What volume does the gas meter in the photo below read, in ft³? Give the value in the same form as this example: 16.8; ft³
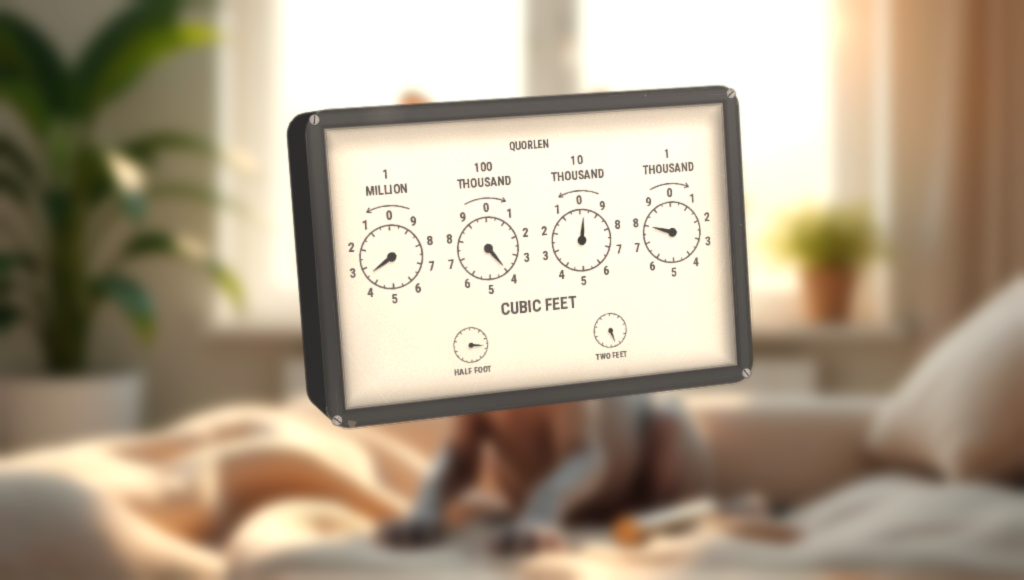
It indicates 339800; ft³
